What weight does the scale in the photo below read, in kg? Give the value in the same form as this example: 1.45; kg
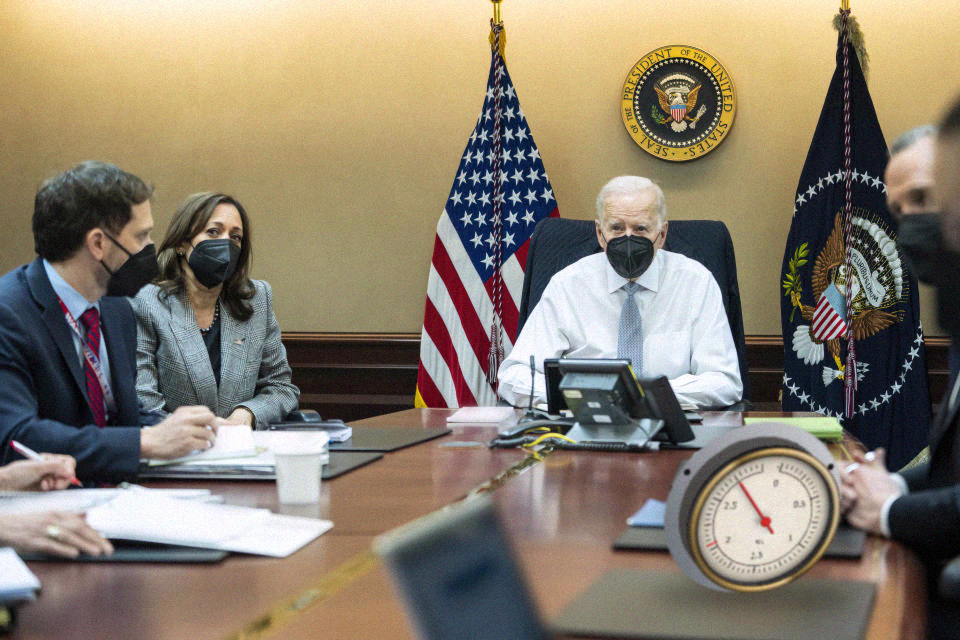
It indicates 2.75; kg
